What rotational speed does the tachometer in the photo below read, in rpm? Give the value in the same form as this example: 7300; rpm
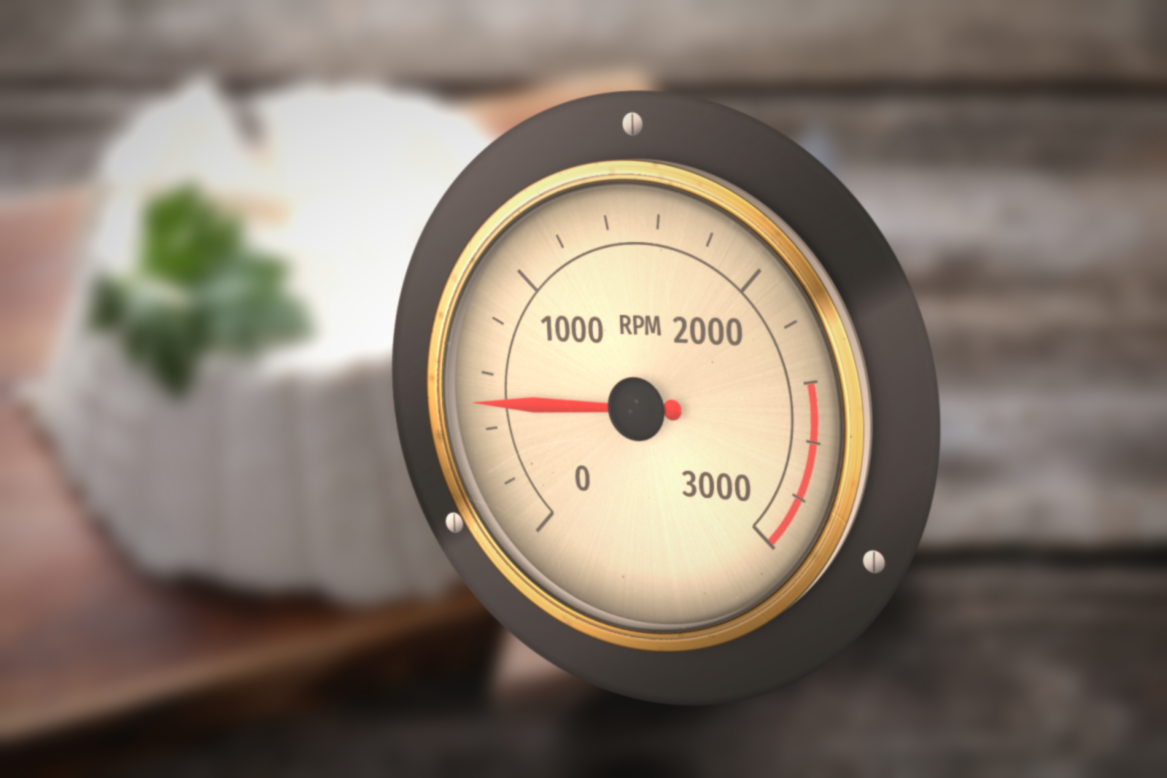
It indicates 500; rpm
